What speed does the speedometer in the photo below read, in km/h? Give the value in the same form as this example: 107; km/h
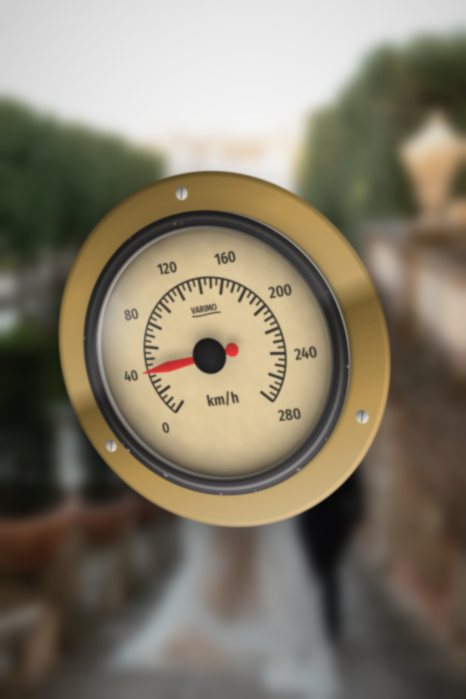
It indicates 40; km/h
